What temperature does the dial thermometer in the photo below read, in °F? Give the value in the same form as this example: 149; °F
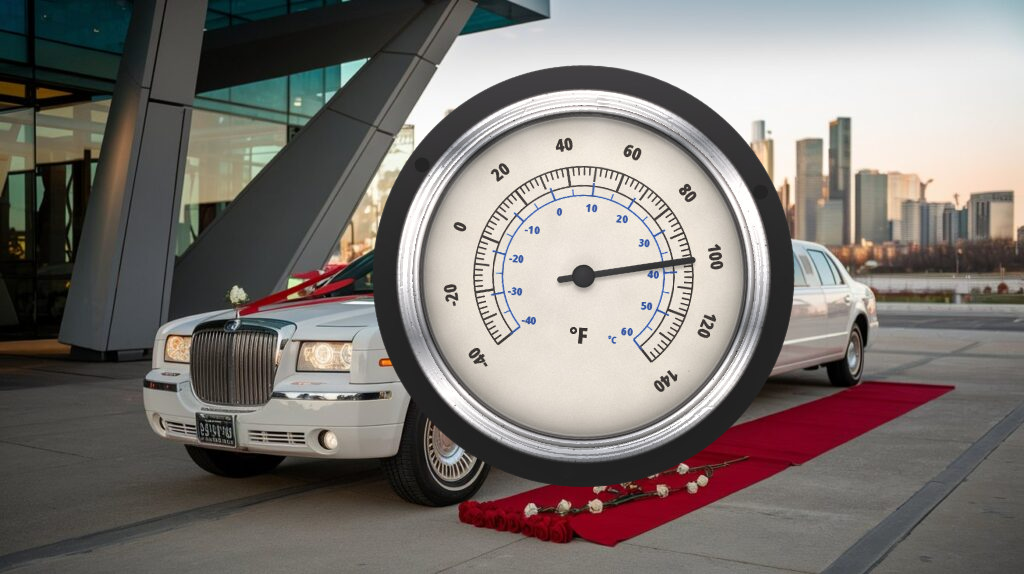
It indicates 100; °F
